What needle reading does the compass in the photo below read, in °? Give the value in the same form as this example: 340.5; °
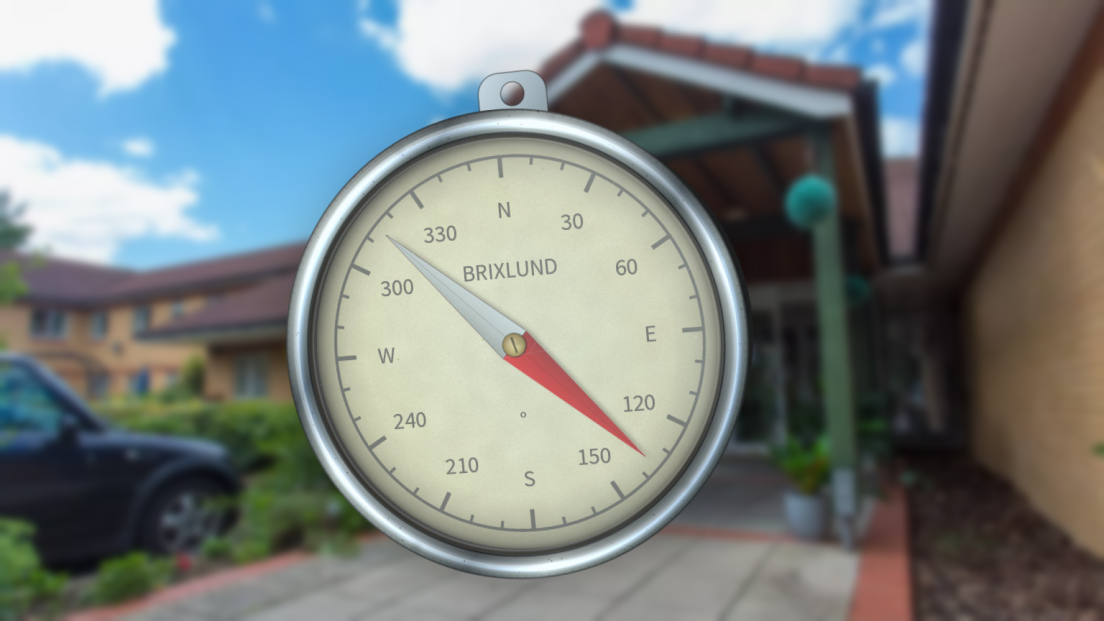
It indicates 135; °
